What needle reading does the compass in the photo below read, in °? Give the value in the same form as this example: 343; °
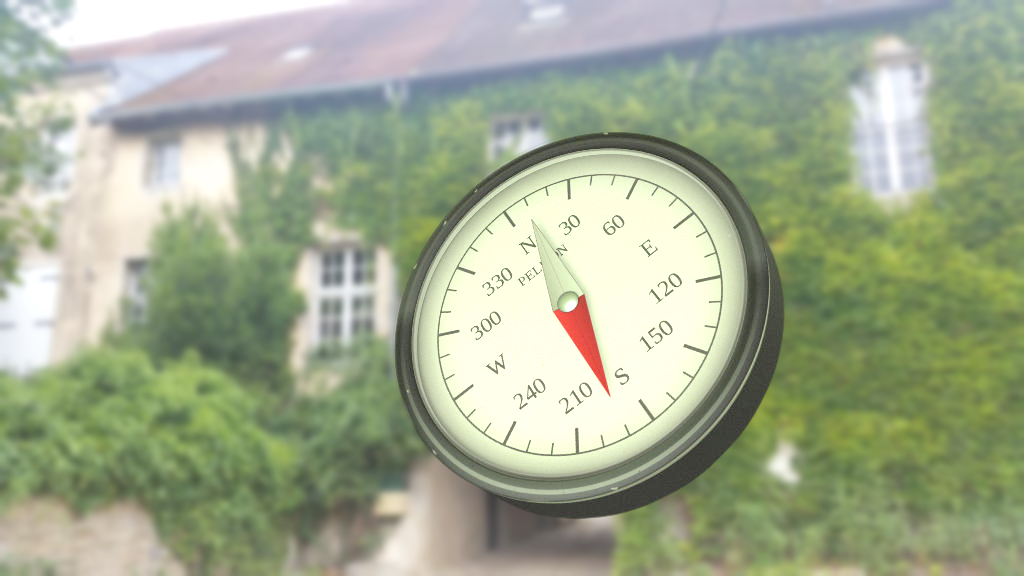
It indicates 190; °
